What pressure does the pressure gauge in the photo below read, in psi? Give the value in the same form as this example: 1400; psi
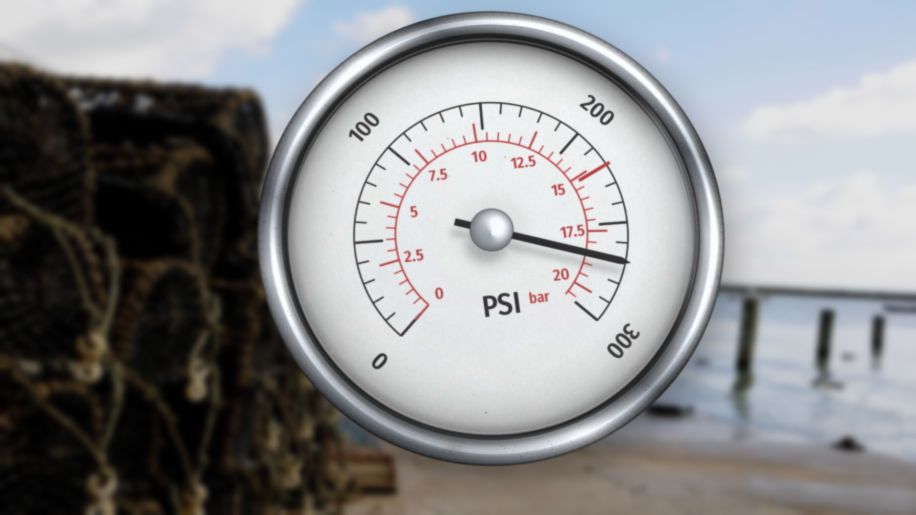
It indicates 270; psi
